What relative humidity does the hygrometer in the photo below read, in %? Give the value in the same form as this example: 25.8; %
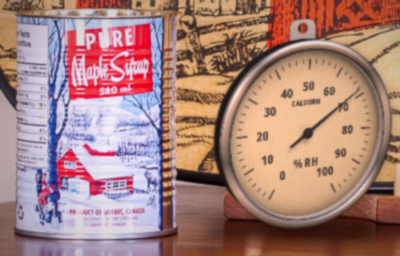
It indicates 68; %
